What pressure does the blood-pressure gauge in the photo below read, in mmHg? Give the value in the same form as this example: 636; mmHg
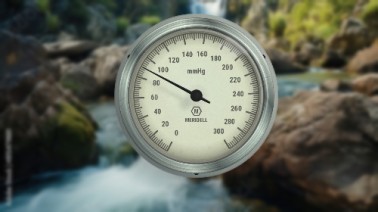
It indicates 90; mmHg
